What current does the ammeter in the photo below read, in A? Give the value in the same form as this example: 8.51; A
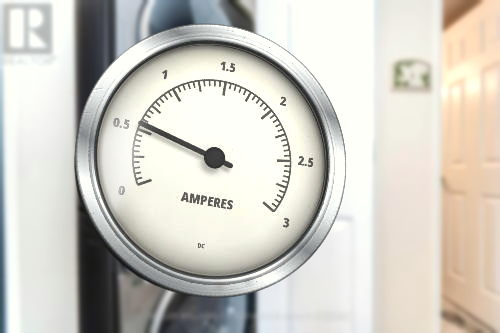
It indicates 0.55; A
